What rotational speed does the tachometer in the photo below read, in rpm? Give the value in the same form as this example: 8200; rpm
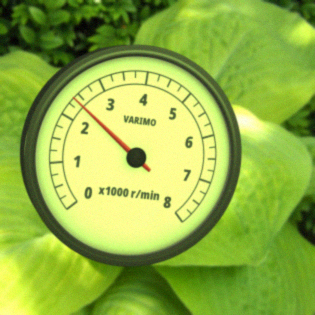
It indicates 2375; rpm
